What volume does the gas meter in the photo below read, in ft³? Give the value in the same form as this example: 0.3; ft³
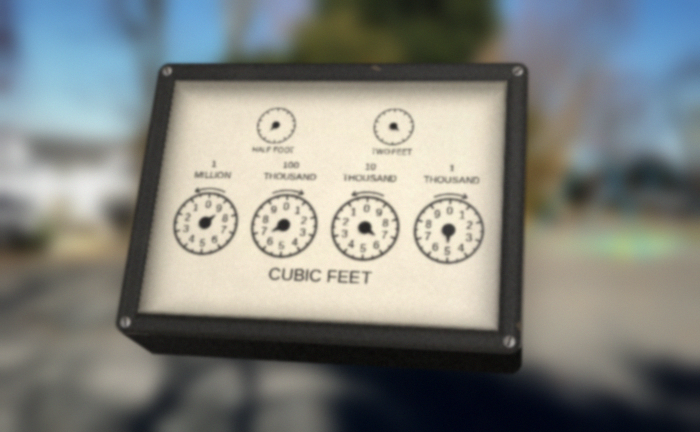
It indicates 866500; ft³
